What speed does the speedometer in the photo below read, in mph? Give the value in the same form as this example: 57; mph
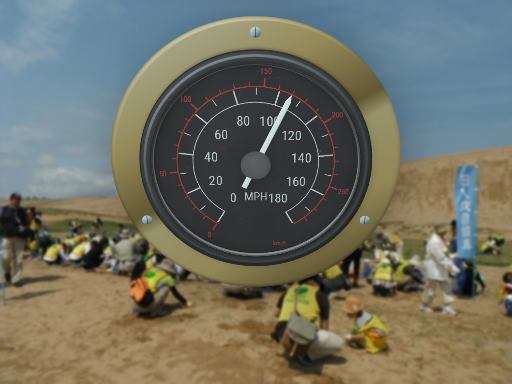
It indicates 105; mph
